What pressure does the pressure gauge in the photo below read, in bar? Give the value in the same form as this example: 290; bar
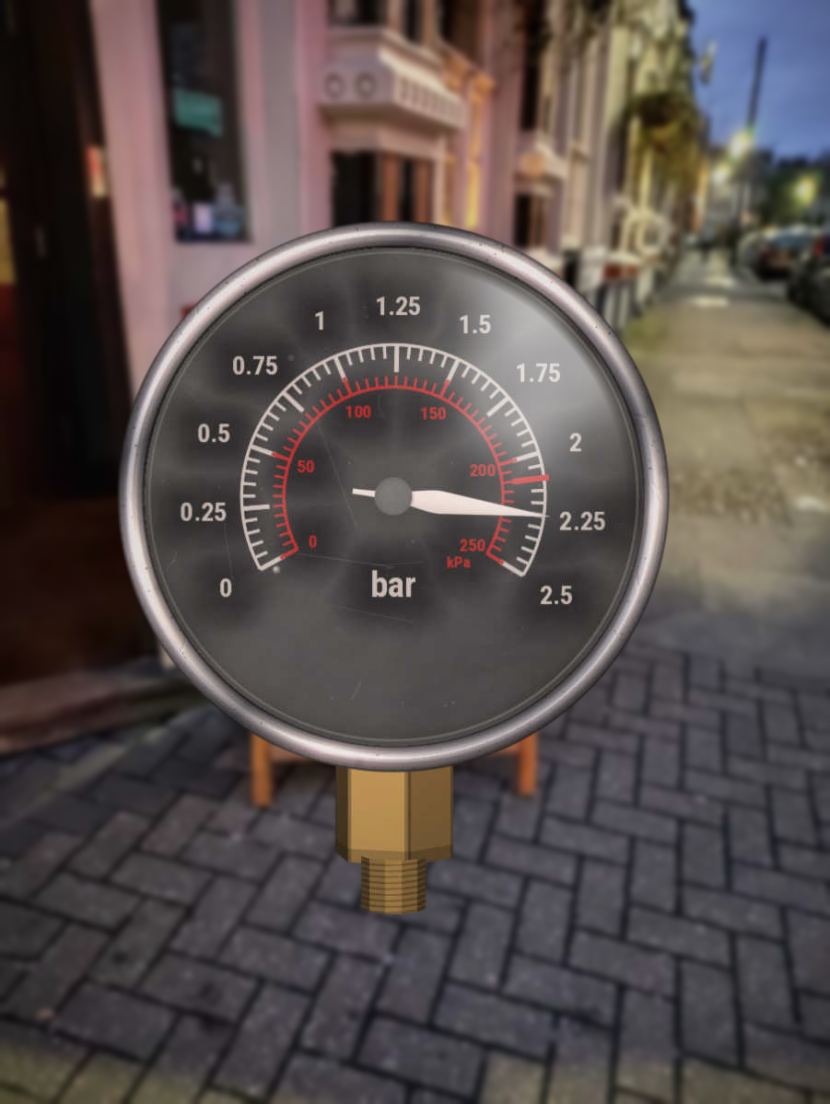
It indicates 2.25; bar
